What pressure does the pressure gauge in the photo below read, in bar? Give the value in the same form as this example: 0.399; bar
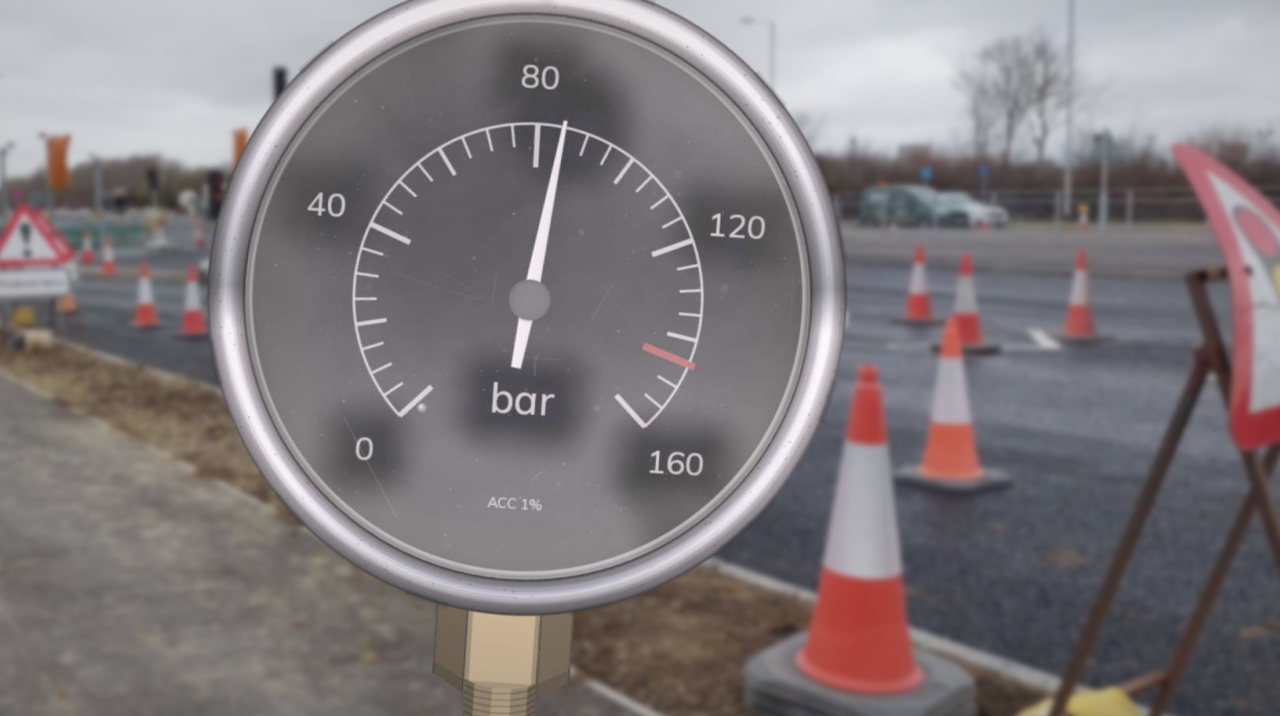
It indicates 85; bar
